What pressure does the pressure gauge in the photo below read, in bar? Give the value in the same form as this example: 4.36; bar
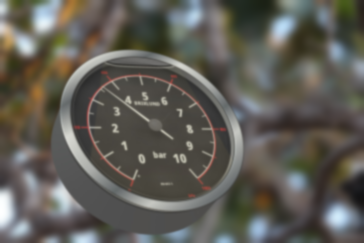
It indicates 3.5; bar
